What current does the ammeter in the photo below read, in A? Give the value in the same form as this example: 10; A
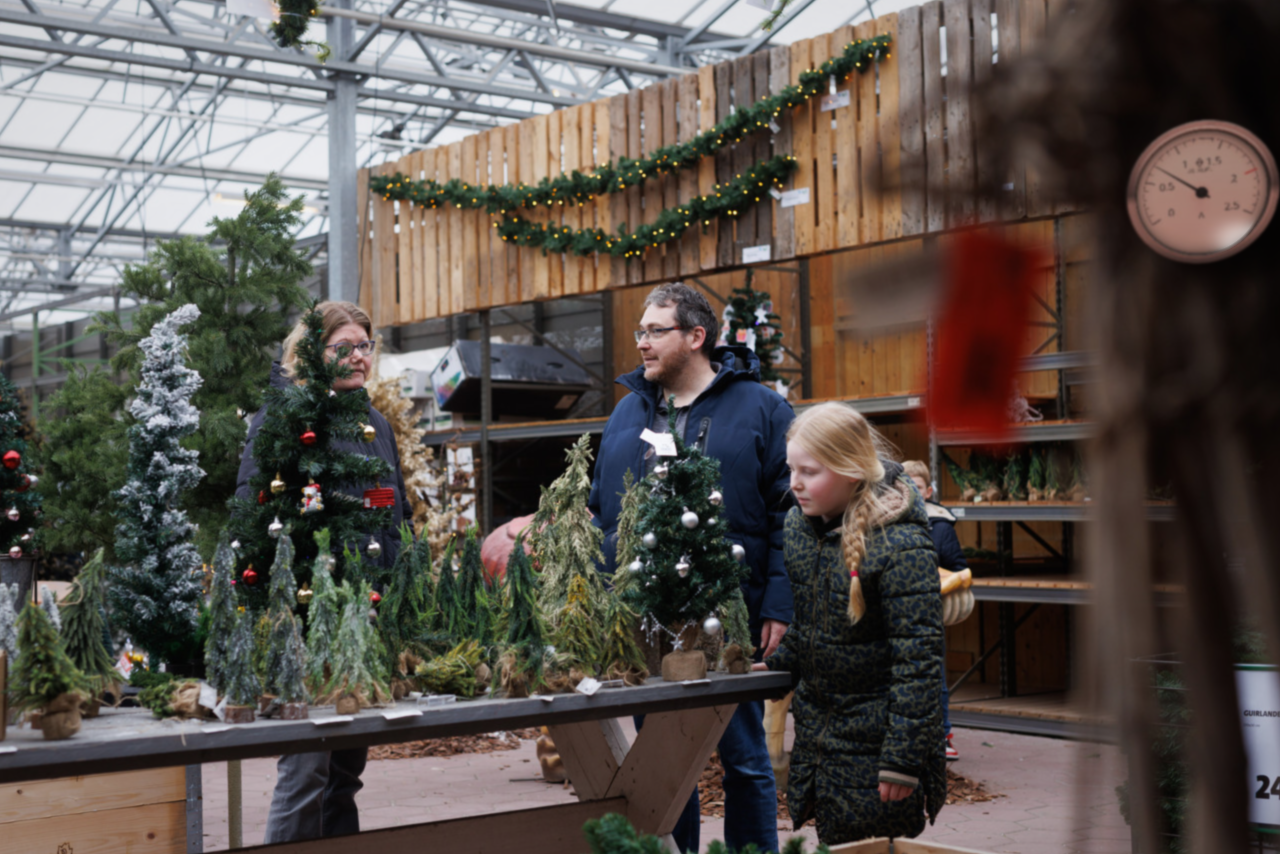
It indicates 0.7; A
